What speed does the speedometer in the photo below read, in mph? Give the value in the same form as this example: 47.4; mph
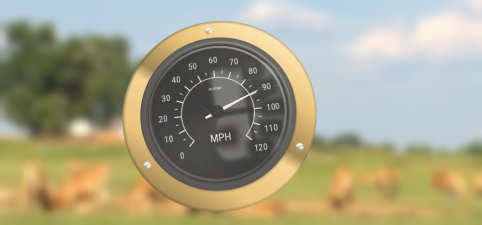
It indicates 90; mph
